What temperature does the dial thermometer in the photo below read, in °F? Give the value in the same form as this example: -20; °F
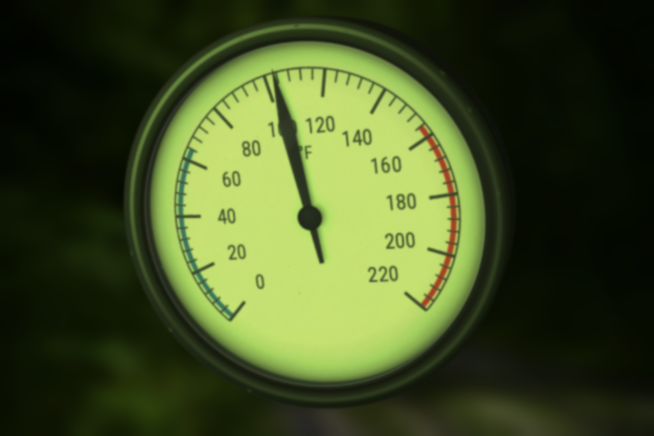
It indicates 104; °F
